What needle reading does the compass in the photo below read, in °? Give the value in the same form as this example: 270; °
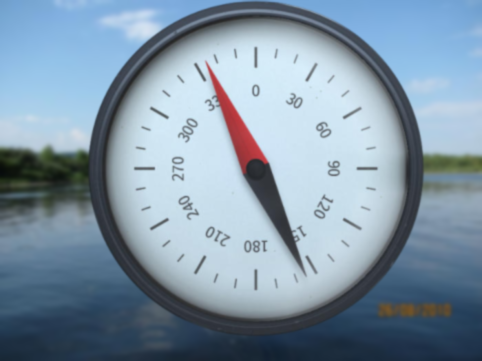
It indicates 335; °
